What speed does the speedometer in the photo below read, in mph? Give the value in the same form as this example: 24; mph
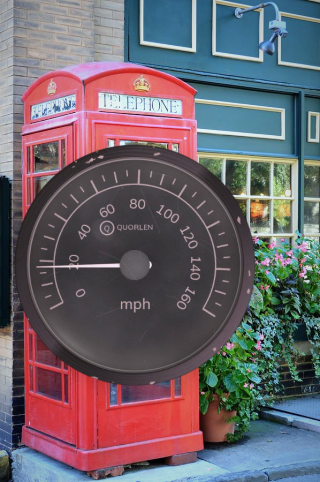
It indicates 17.5; mph
